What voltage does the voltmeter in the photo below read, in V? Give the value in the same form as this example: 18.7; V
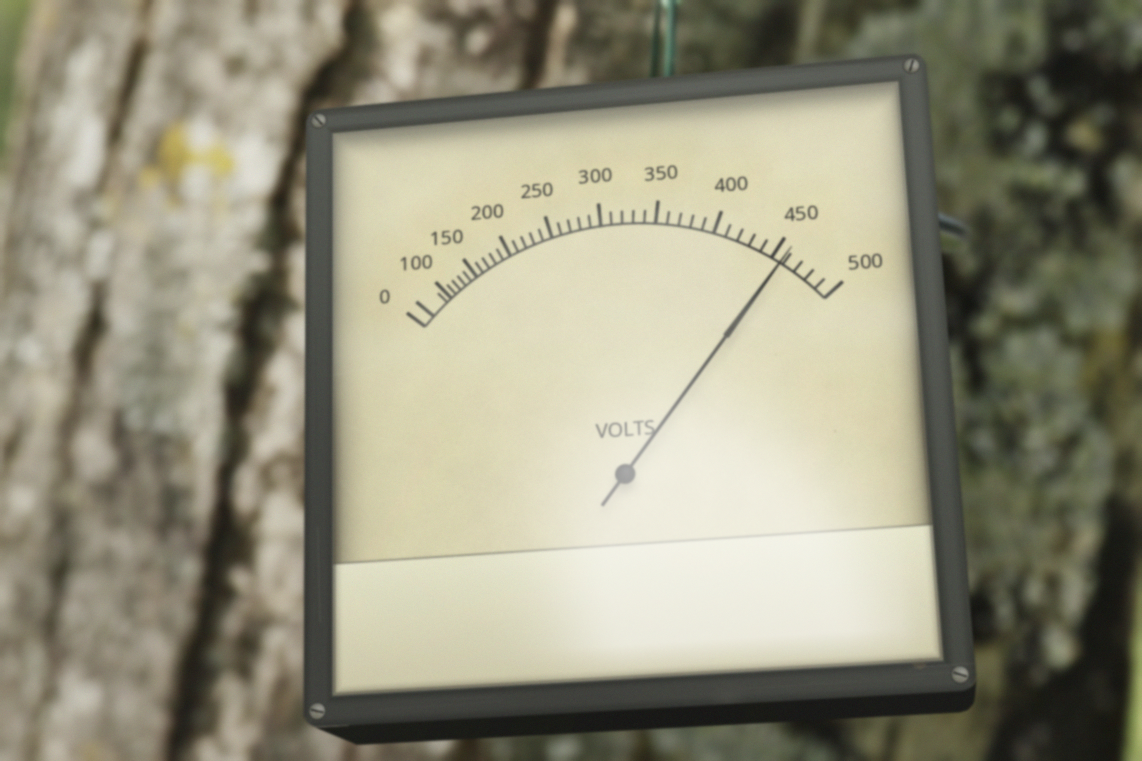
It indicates 460; V
